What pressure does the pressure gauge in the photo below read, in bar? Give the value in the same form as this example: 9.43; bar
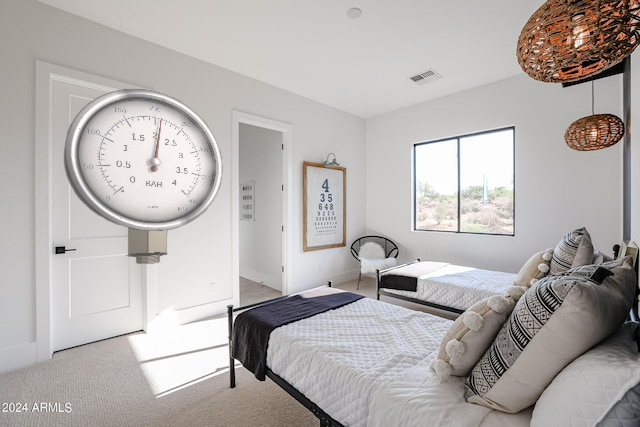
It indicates 2.1; bar
